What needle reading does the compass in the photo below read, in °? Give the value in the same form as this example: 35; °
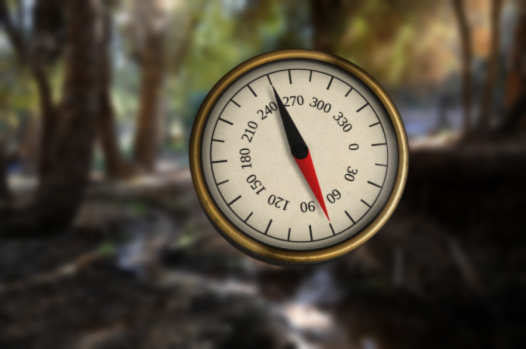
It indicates 75; °
